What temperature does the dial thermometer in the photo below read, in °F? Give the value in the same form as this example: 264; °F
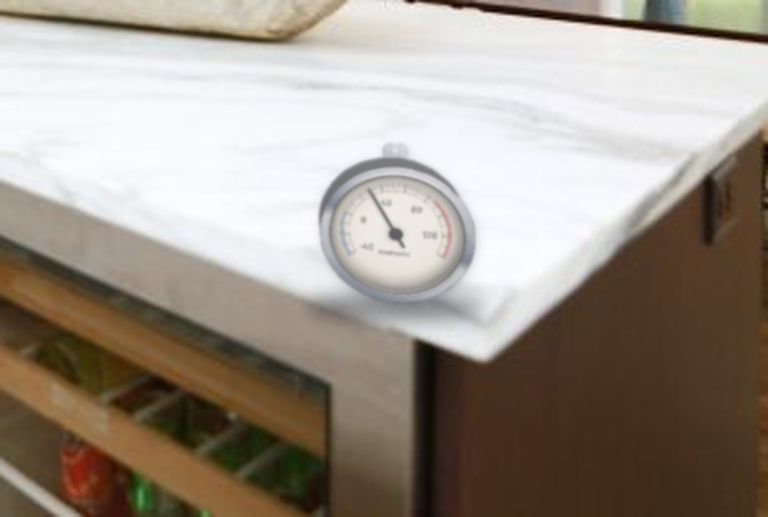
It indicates 30; °F
